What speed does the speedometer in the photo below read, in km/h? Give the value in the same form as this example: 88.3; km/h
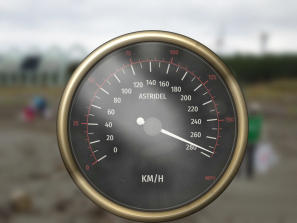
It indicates 275; km/h
